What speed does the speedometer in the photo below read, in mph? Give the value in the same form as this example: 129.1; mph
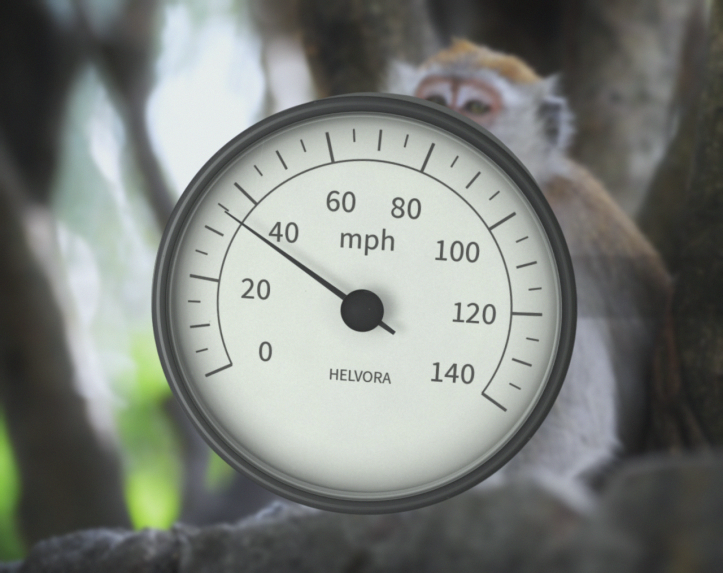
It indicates 35; mph
